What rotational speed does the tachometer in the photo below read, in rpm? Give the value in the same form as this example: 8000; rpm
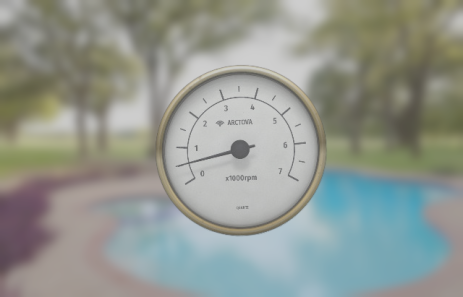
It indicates 500; rpm
